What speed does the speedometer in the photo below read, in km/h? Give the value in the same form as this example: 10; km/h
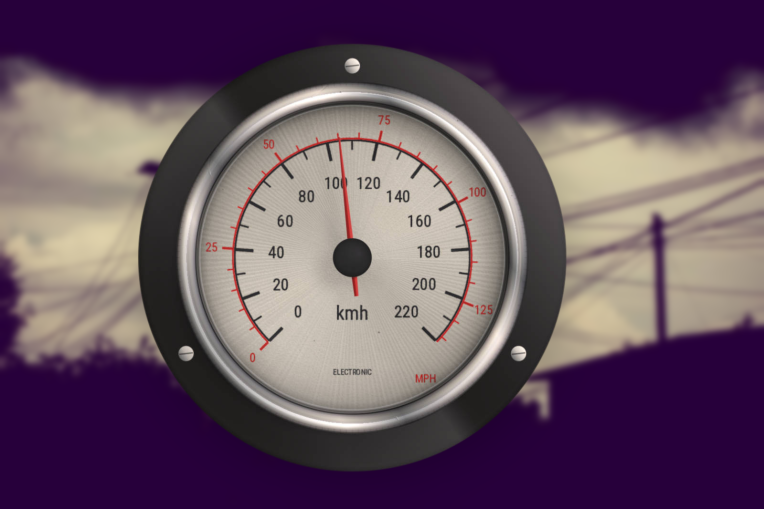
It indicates 105; km/h
